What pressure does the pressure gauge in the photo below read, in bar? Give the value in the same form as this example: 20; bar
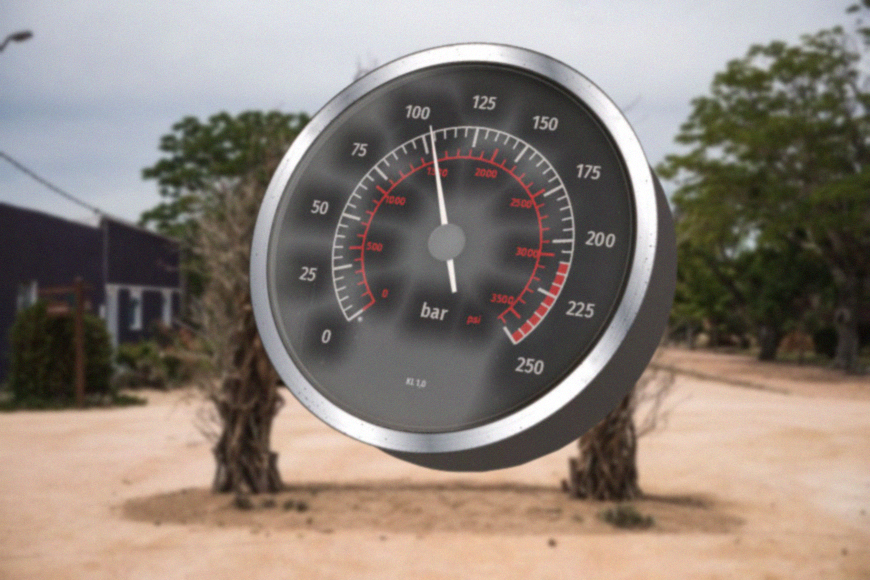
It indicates 105; bar
